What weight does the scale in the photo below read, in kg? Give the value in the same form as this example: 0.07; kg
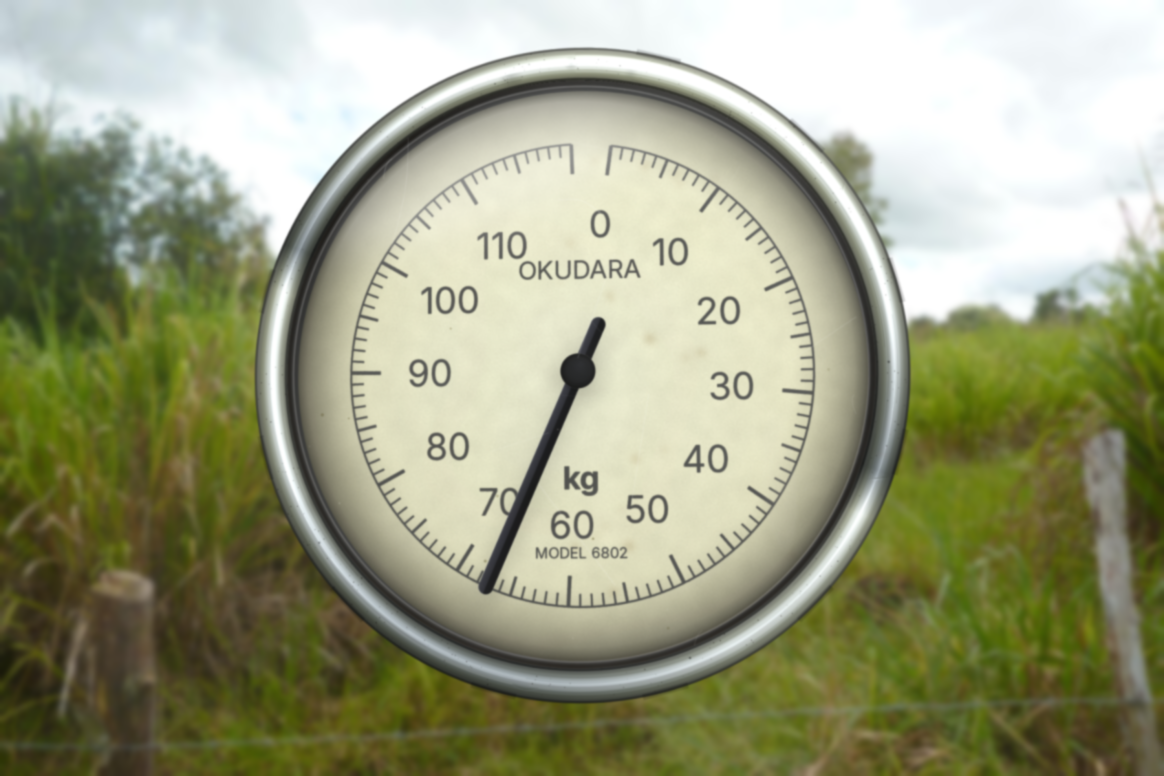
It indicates 67; kg
